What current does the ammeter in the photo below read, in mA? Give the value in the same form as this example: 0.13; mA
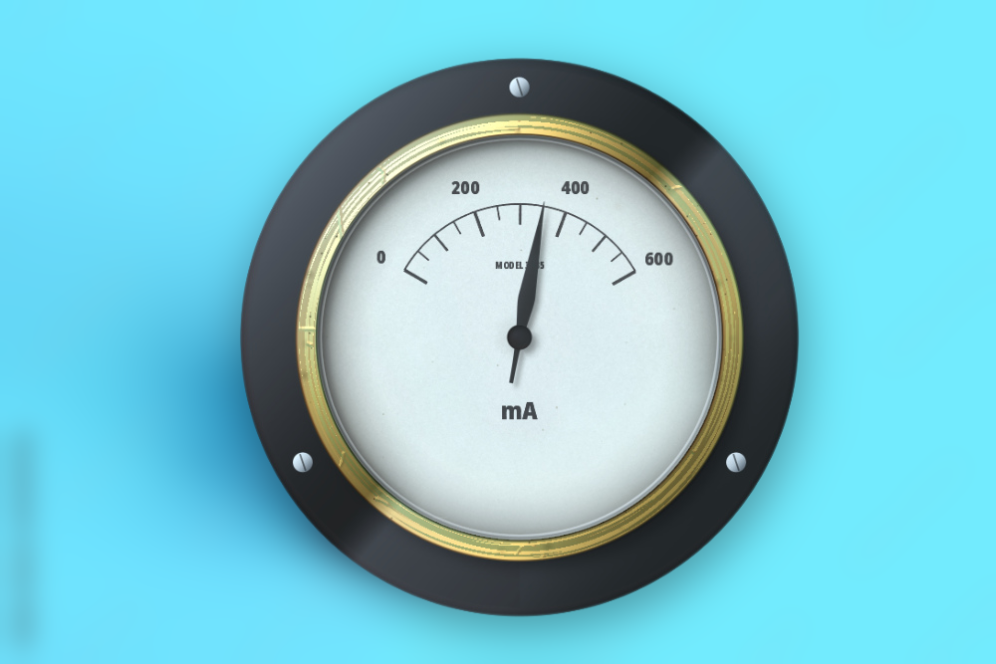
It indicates 350; mA
